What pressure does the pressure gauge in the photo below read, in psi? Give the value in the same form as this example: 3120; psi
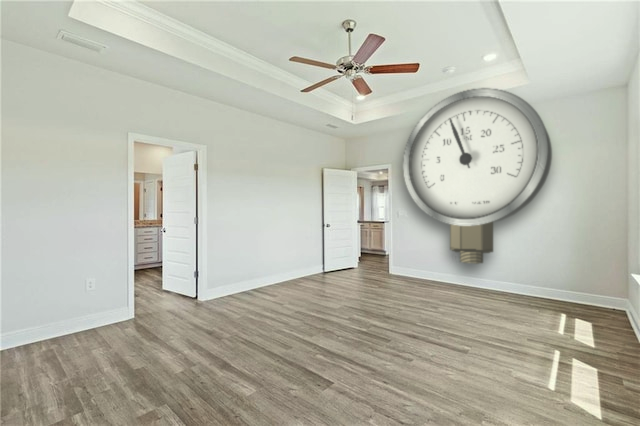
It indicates 13; psi
